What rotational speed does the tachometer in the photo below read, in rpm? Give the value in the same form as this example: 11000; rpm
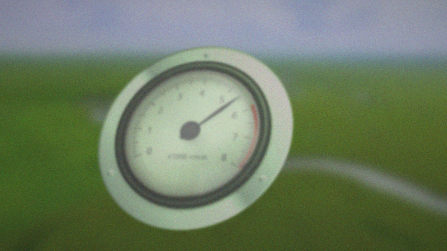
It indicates 5500; rpm
